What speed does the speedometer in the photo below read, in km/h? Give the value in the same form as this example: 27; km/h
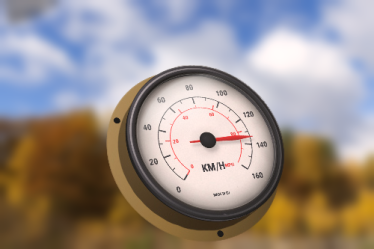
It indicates 135; km/h
